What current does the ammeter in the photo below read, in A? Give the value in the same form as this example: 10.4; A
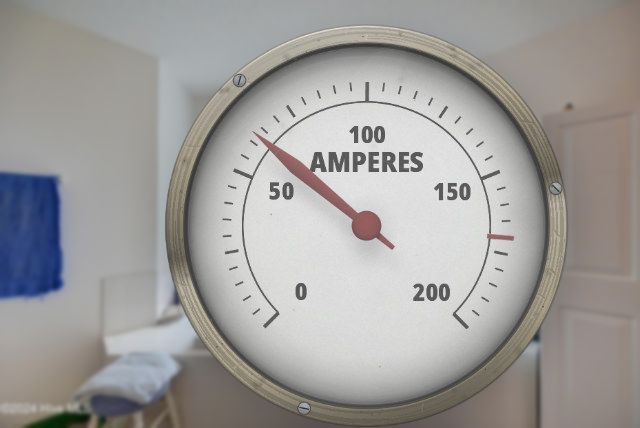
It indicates 62.5; A
